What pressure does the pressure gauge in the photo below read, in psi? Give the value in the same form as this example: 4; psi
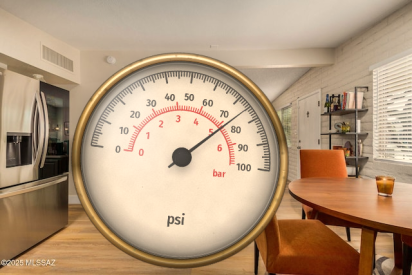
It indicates 75; psi
